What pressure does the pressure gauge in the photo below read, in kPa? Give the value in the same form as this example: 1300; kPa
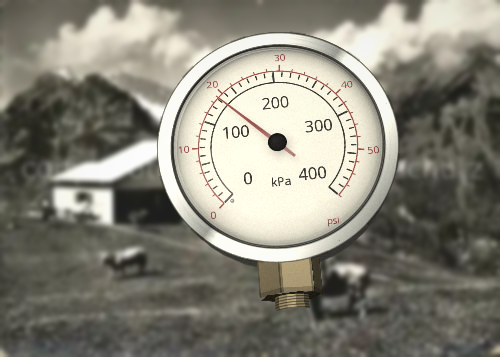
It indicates 130; kPa
